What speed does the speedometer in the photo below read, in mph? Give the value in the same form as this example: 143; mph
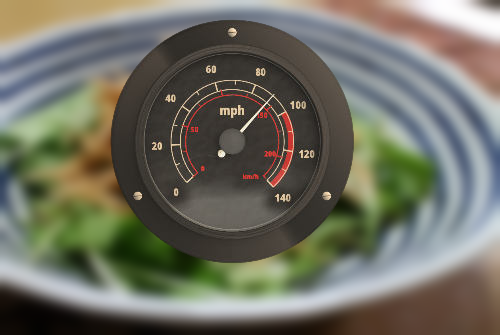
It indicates 90; mph
